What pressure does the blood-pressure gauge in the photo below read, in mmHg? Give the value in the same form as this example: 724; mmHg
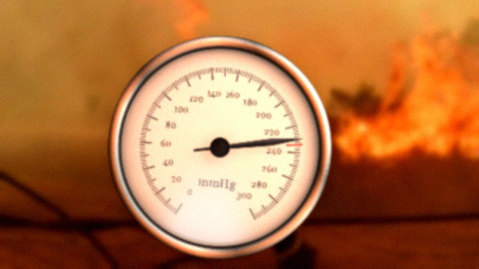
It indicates 230; mmHg
